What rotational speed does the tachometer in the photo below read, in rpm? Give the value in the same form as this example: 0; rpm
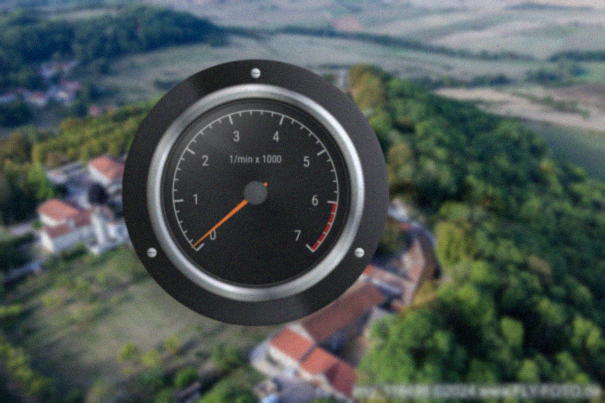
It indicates 100; rpm
